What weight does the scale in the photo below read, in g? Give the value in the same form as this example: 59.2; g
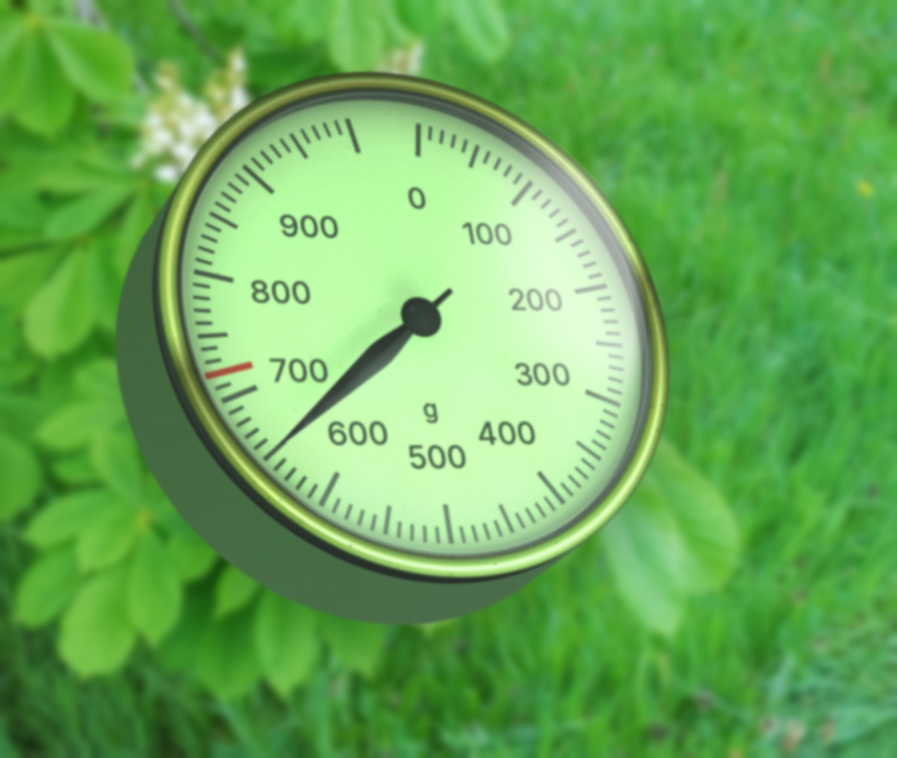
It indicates 650; g
